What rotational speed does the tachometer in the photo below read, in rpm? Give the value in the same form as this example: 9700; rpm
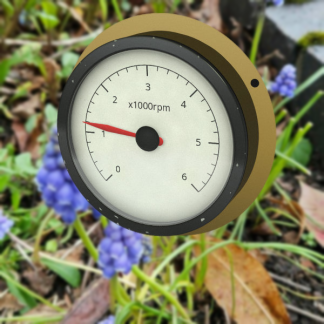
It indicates 1200; rpm
